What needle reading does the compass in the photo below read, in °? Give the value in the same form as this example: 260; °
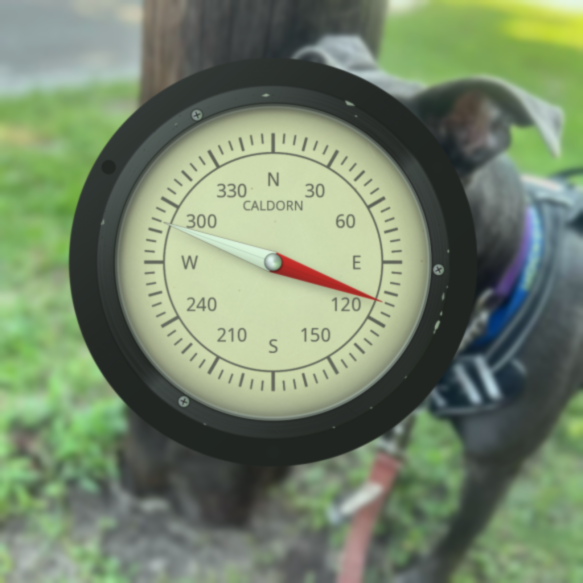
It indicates 110; °
